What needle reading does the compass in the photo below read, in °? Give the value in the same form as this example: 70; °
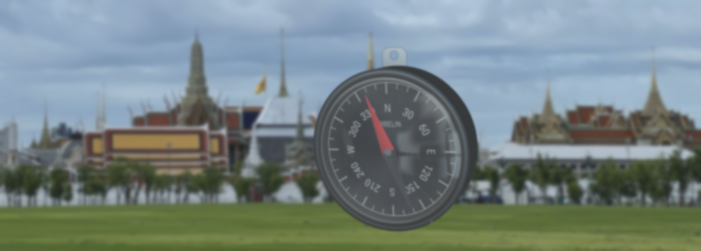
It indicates 340; °
